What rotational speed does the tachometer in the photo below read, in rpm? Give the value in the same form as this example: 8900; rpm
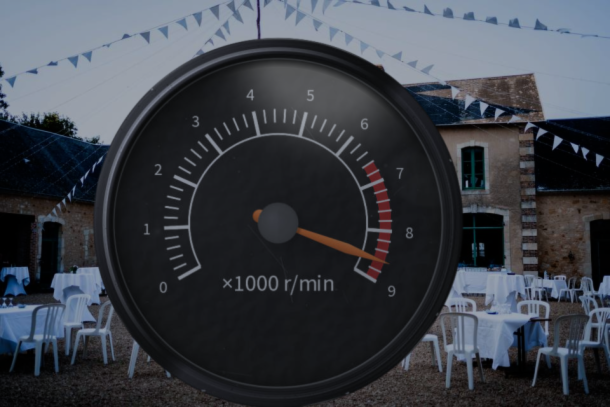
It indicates 8600; rpm
